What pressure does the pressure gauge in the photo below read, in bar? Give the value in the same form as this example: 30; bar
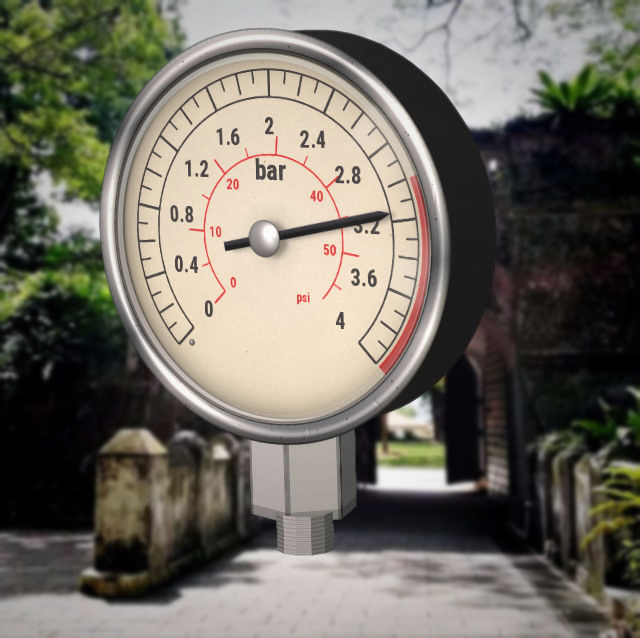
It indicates 3.15; bar
